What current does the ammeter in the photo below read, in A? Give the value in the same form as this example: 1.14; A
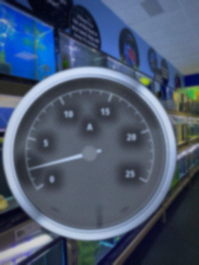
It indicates 2; A
